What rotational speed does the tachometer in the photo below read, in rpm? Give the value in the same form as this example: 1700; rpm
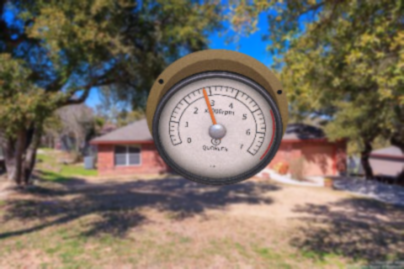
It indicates 2800; rpm
